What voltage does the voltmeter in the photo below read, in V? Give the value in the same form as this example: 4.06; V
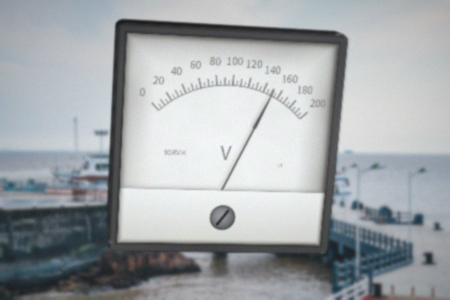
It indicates 150; V
